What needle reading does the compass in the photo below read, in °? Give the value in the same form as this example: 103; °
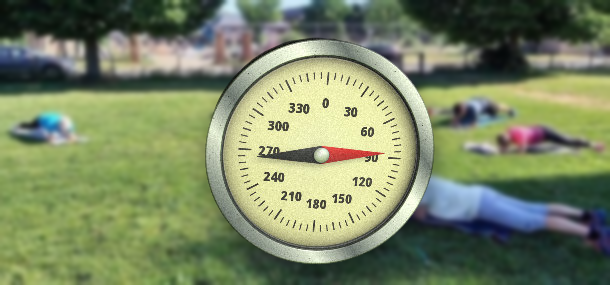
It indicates 85; °
